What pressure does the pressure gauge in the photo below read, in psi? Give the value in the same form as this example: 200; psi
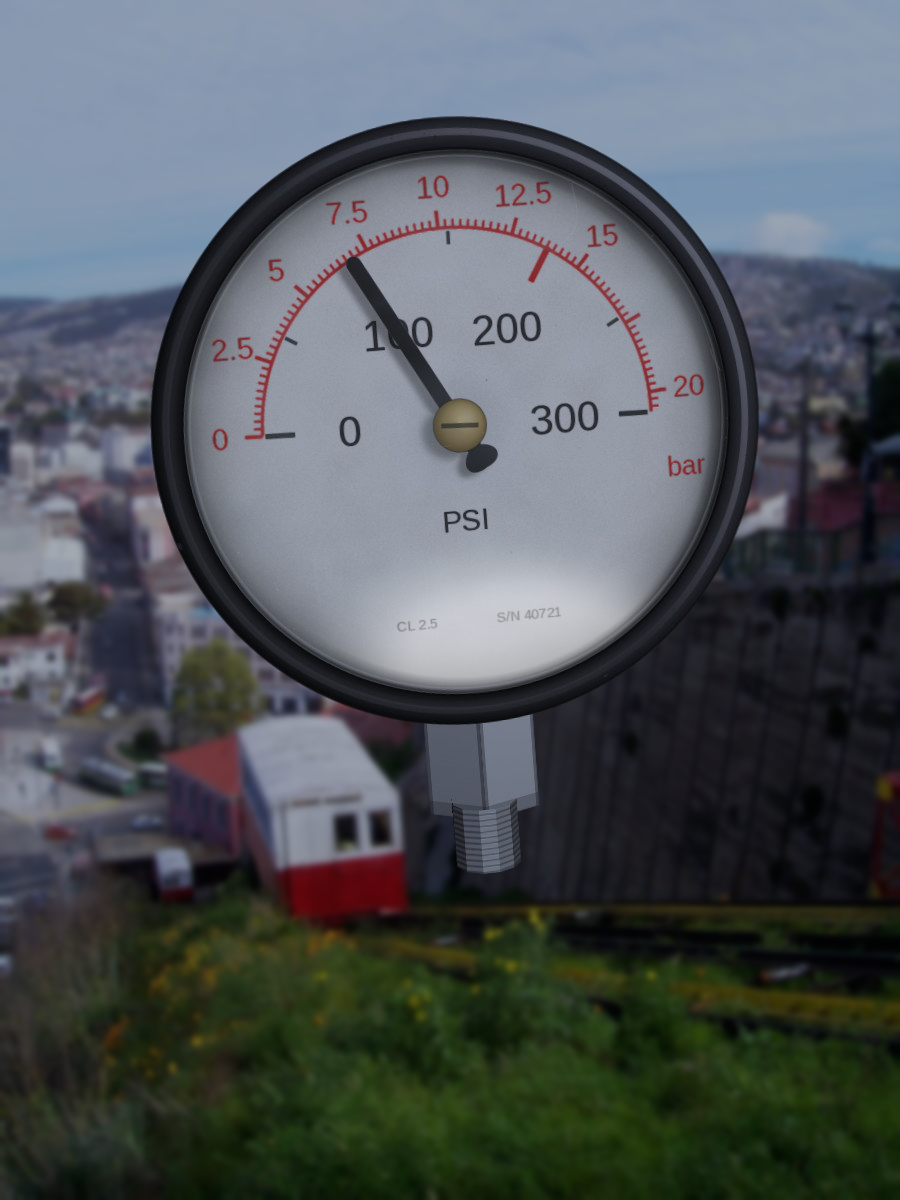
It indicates 100; psi
